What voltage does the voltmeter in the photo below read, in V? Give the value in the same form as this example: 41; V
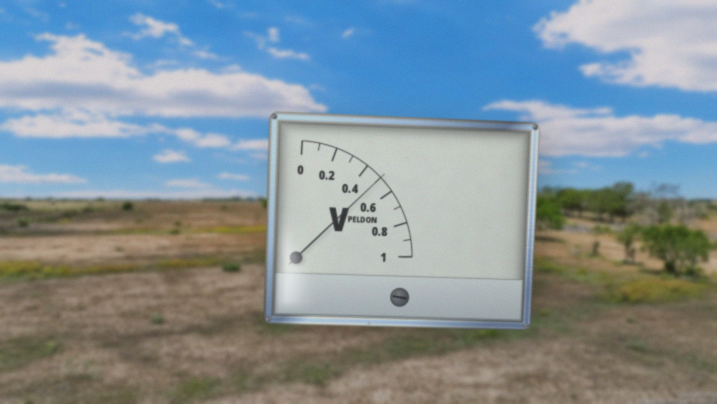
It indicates 0.5; V
